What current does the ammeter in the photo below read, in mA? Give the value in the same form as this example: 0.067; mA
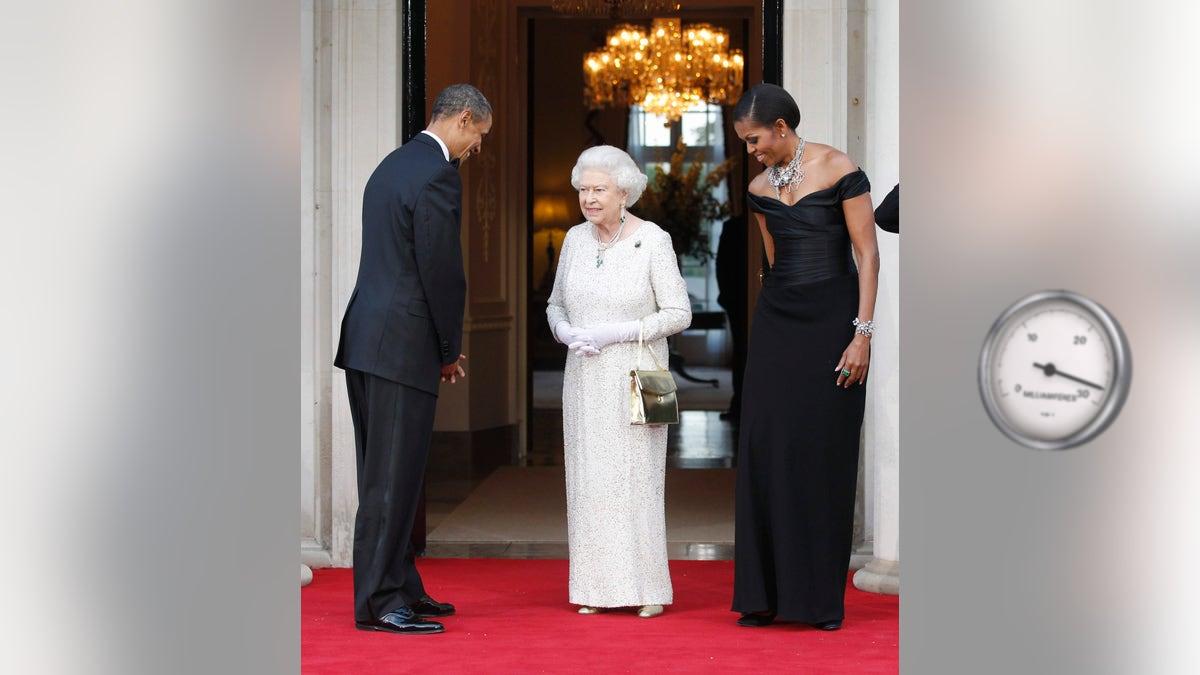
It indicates 28; mA
